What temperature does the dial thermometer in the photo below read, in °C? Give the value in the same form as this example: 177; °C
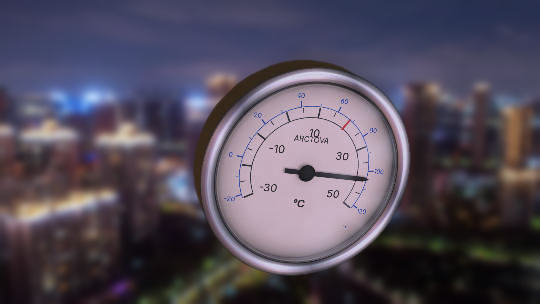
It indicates 40; °C
